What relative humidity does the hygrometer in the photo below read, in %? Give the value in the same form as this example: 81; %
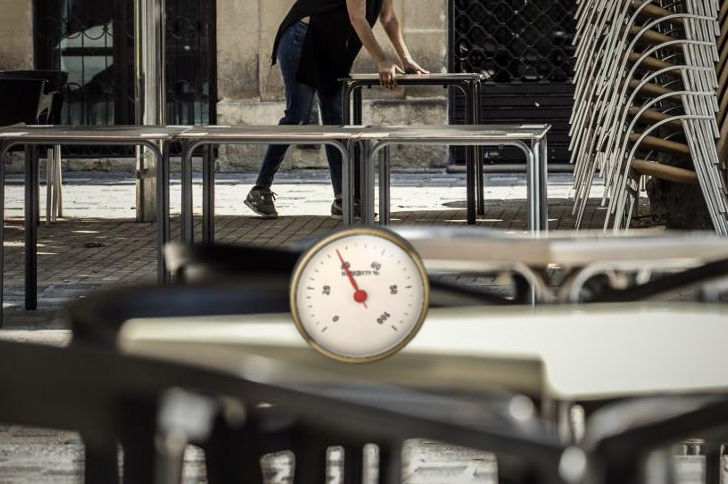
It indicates 40; %
